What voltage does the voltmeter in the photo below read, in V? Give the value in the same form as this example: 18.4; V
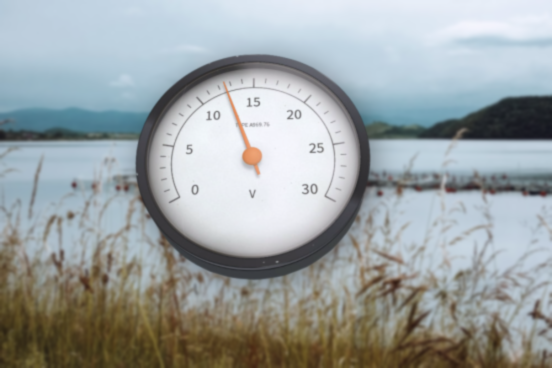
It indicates 12.5; V
